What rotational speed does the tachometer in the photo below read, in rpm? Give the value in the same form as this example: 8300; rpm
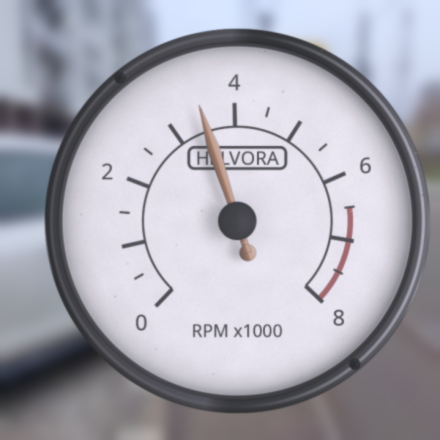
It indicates 3500; rpm
